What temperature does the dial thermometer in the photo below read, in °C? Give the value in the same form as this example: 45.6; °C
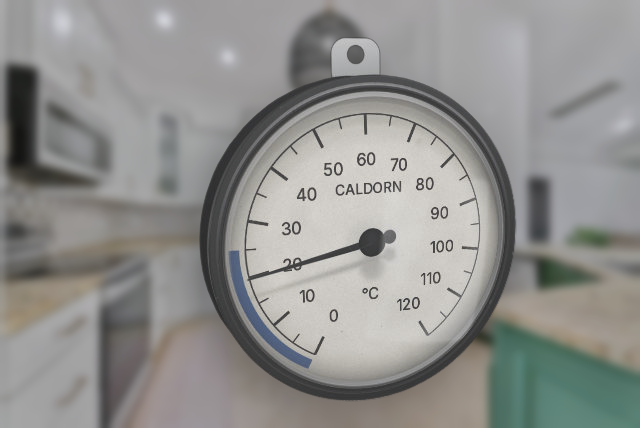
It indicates 20; °C
